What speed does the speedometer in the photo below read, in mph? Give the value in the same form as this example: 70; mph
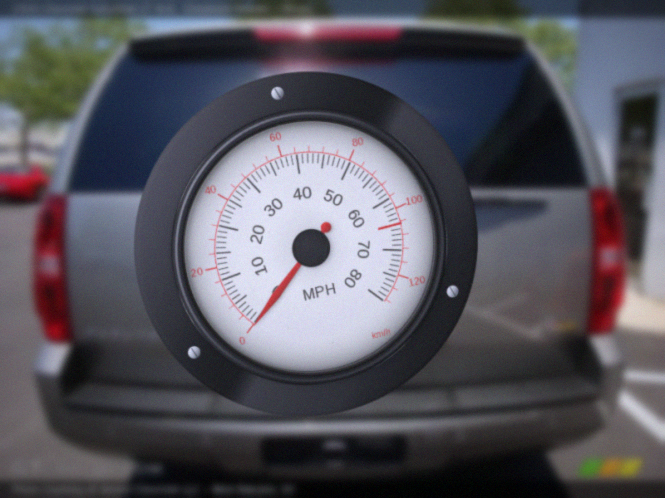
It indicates 0; mph
